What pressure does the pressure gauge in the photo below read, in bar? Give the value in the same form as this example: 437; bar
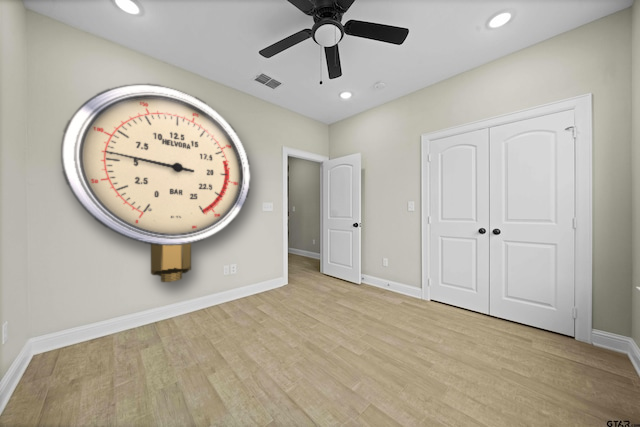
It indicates 5.5; bar
